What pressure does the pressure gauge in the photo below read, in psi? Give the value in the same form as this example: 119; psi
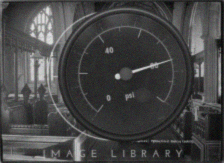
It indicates 80; psi
